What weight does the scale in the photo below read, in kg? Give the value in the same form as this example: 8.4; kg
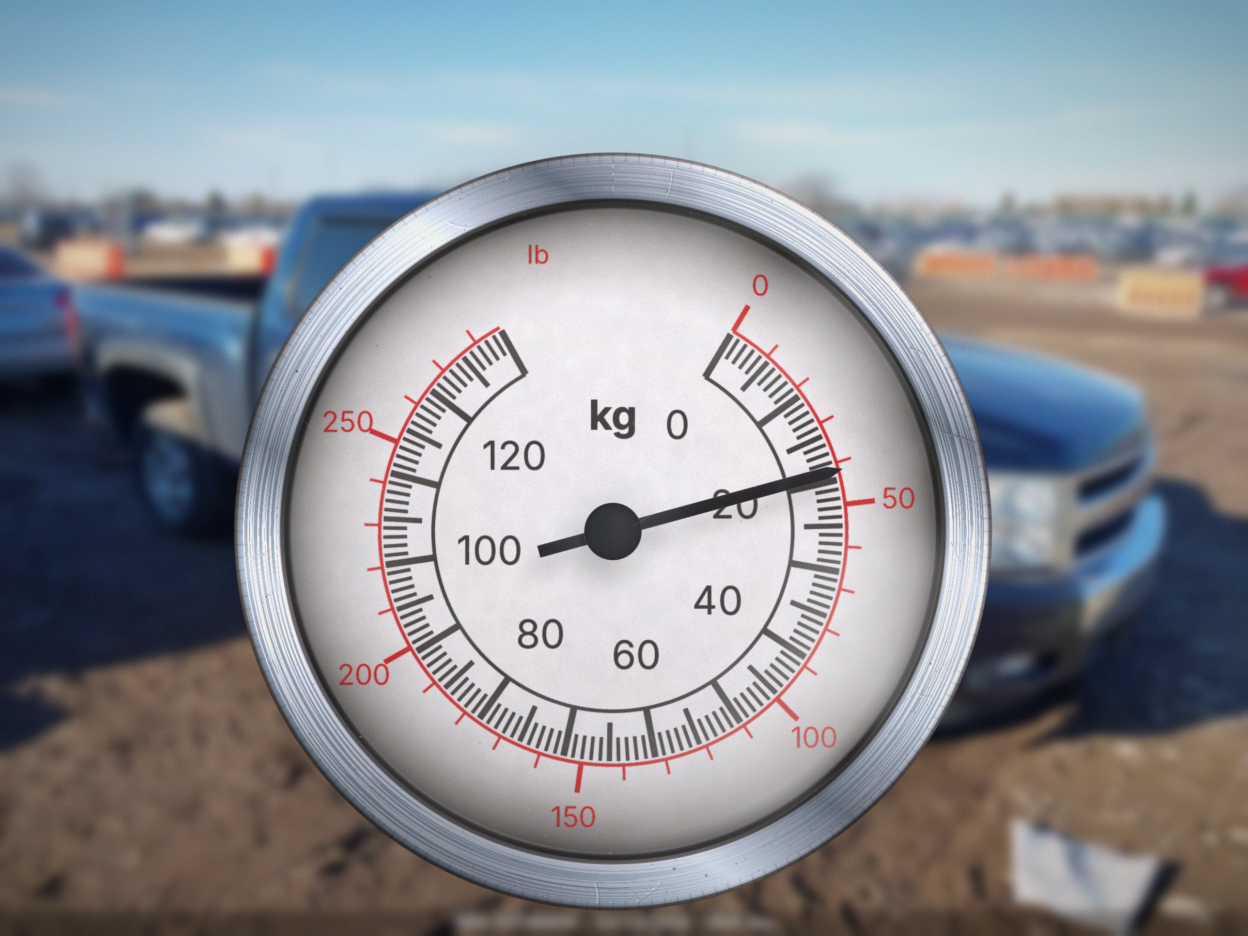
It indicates 19; kg
